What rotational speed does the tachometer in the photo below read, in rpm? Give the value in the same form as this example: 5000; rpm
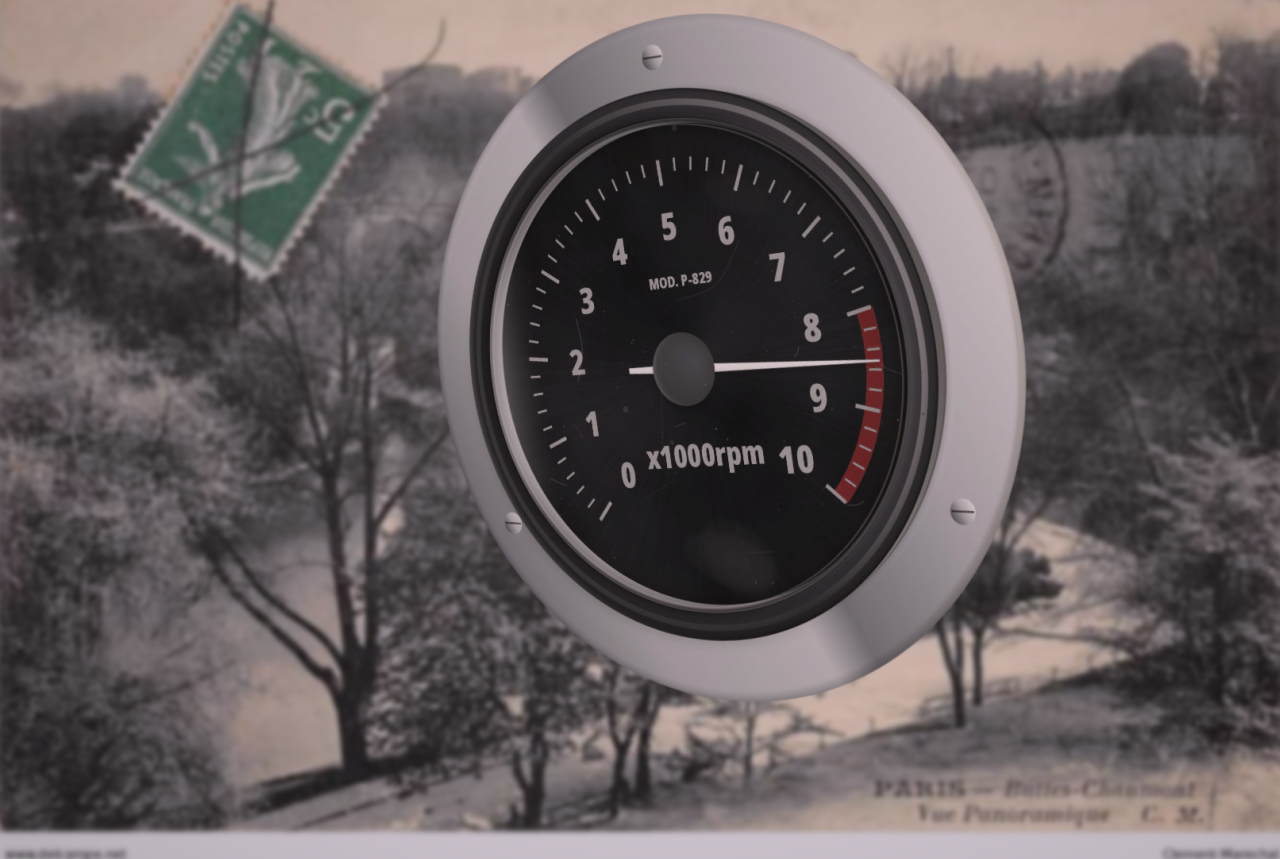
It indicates 8500; rpm
